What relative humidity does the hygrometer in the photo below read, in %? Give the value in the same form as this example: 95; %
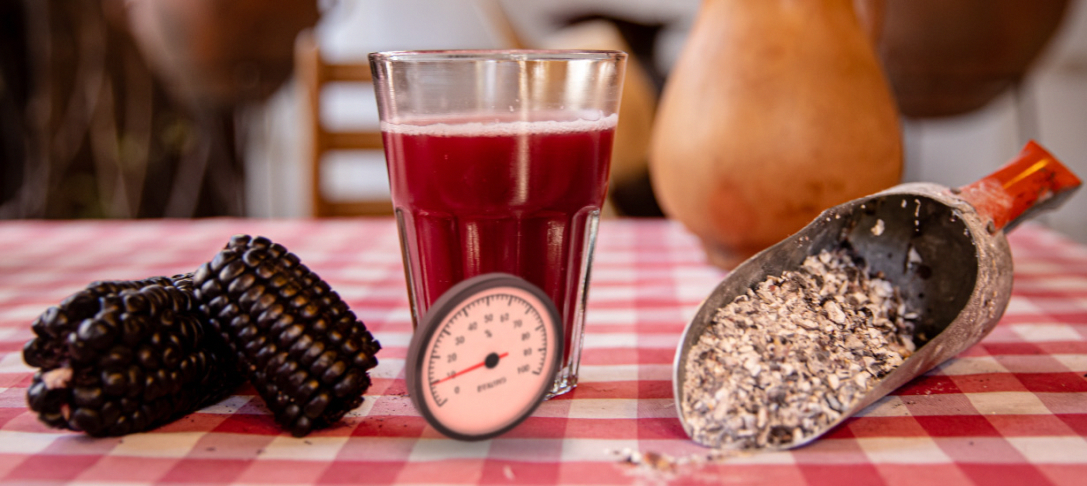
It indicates 10; %
